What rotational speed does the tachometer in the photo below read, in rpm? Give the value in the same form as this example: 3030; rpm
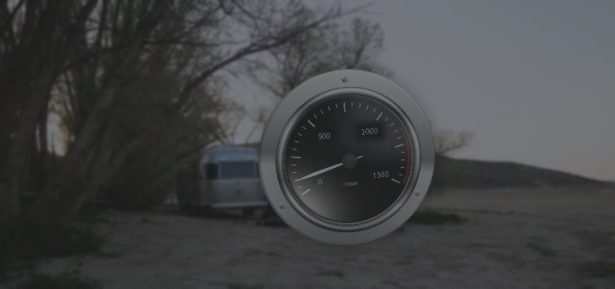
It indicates 100; rpm
